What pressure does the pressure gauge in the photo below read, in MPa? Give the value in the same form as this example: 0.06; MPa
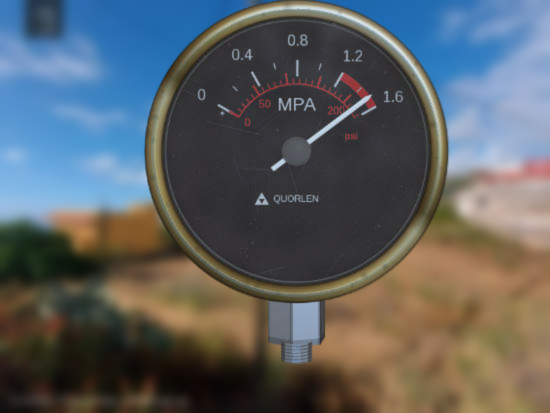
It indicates 1.5; MPa
